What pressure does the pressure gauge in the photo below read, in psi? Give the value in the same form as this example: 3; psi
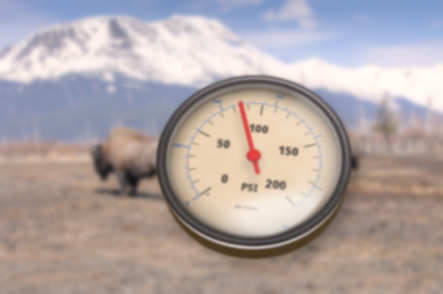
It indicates 85; psi
